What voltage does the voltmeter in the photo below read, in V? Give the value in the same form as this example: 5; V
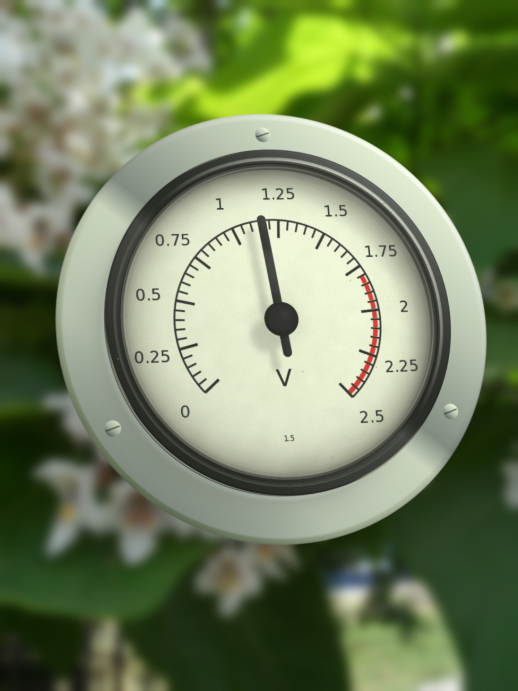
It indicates 1.15; V
